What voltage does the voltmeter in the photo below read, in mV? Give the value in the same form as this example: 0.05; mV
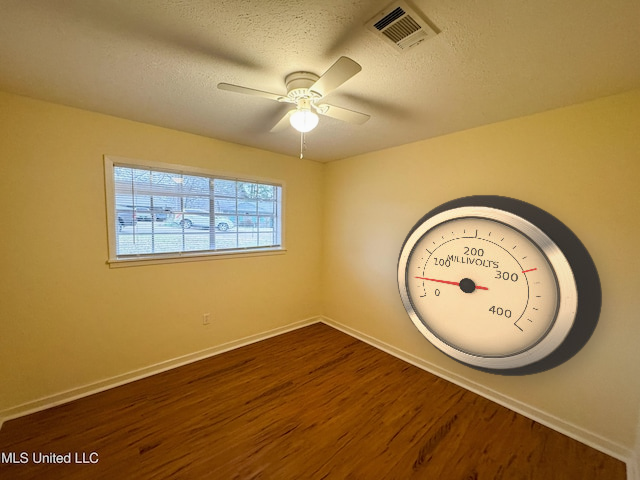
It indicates 40; mV
